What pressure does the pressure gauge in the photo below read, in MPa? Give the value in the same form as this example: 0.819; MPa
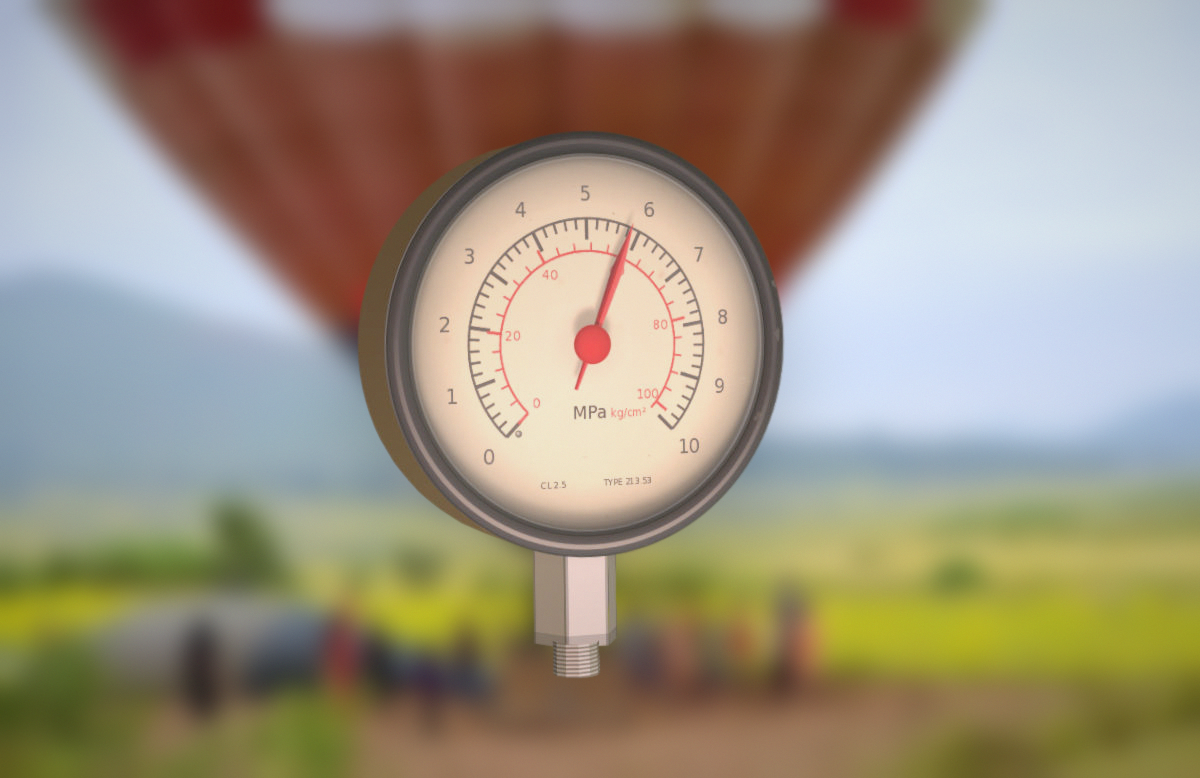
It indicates 5.8; MPa
